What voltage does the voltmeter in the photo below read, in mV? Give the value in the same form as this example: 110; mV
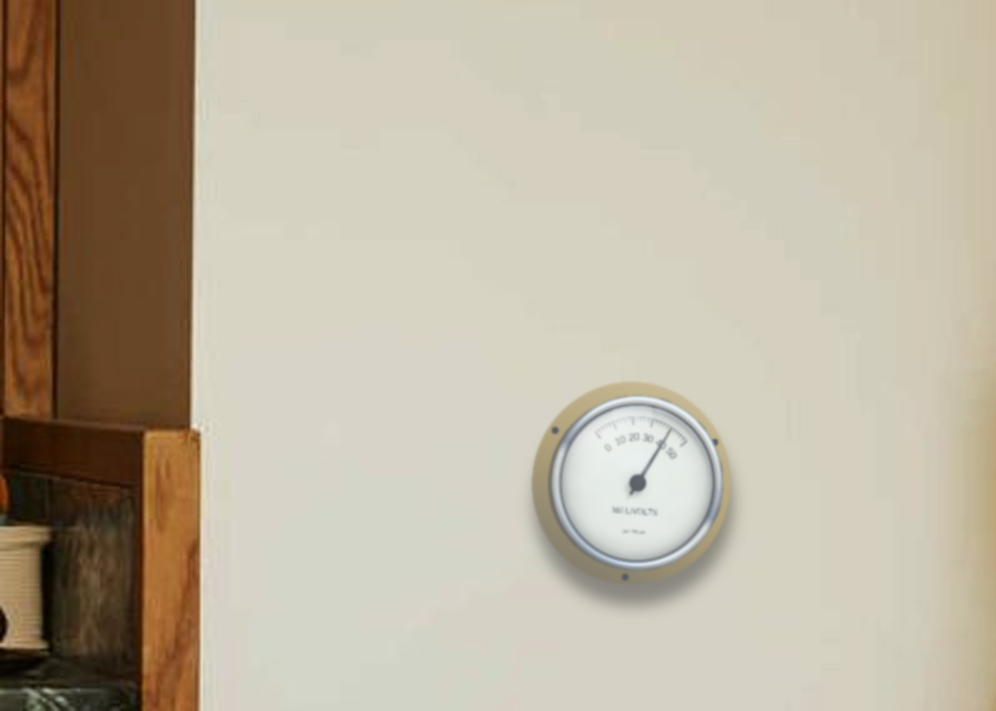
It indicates 40; mV
